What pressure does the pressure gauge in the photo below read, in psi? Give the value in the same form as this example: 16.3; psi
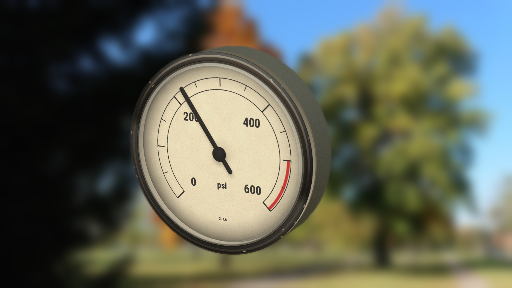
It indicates 225; psi
